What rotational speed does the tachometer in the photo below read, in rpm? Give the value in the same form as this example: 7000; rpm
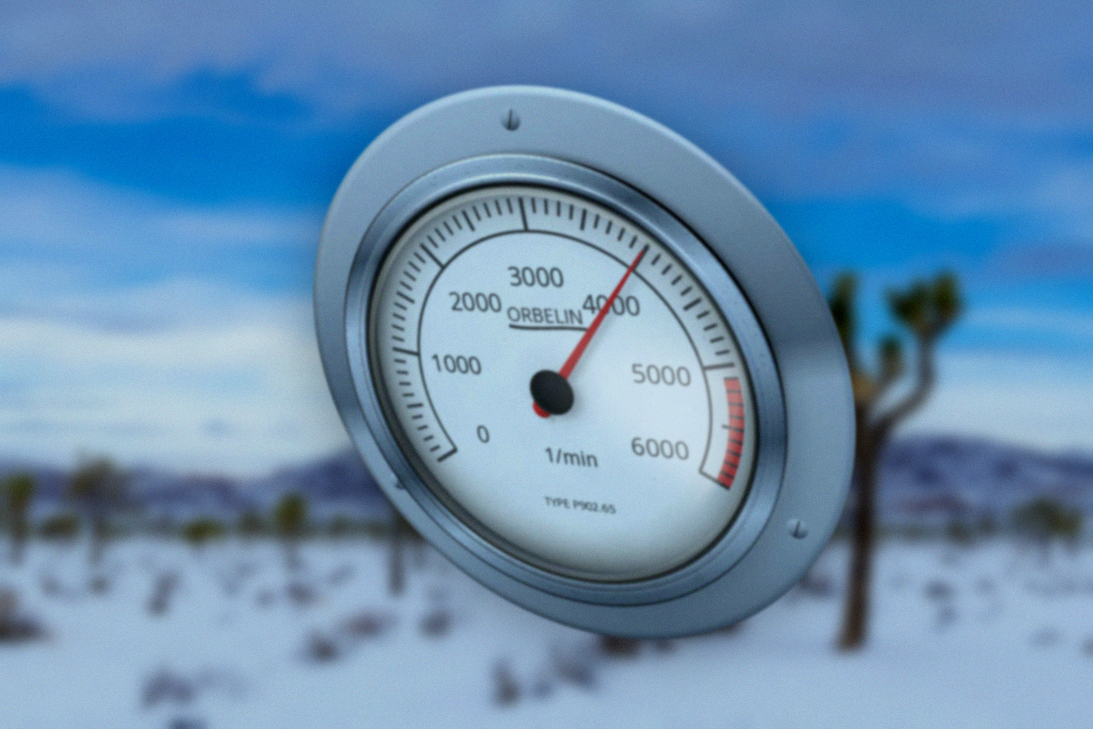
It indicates 4000; rpm
